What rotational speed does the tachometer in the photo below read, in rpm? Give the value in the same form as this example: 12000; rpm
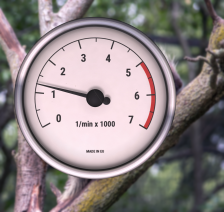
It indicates 1250; rpm
